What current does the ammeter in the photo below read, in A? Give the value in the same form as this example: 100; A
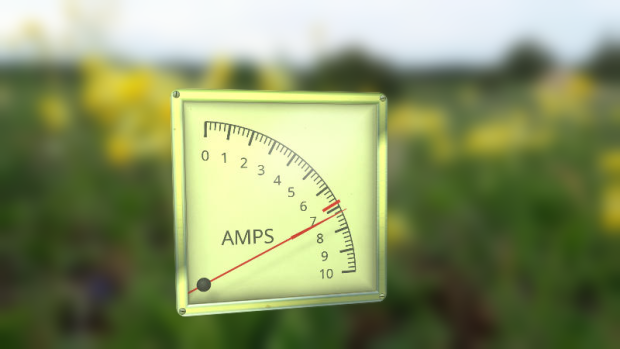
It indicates 7.2; A
